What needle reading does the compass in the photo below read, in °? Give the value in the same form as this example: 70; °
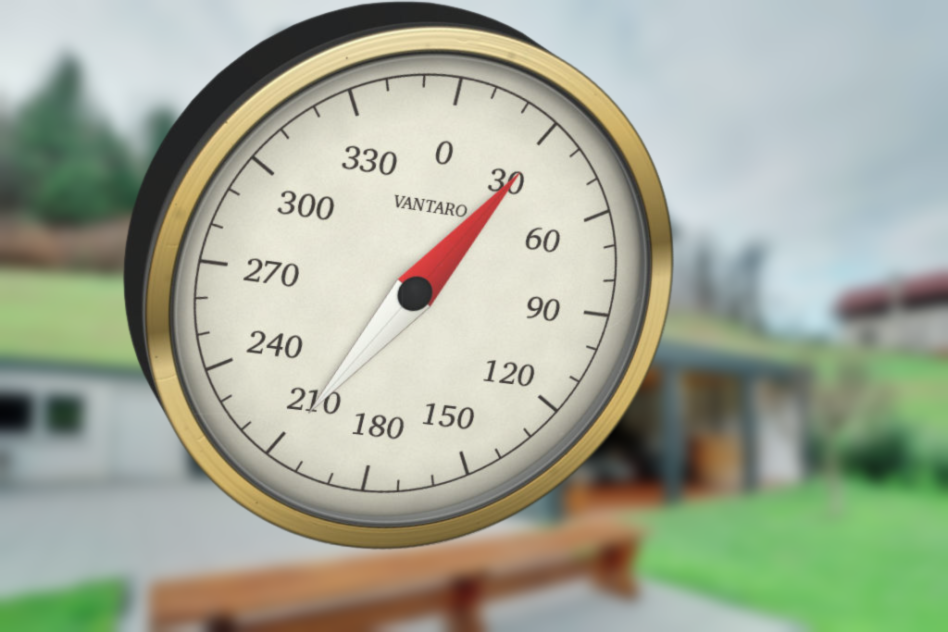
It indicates 30; °
